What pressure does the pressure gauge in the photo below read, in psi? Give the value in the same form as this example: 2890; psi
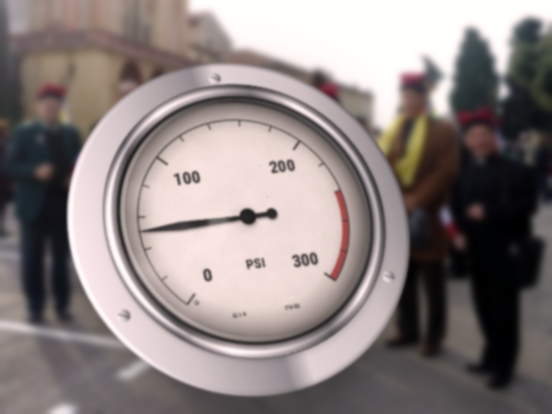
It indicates 50; psi
